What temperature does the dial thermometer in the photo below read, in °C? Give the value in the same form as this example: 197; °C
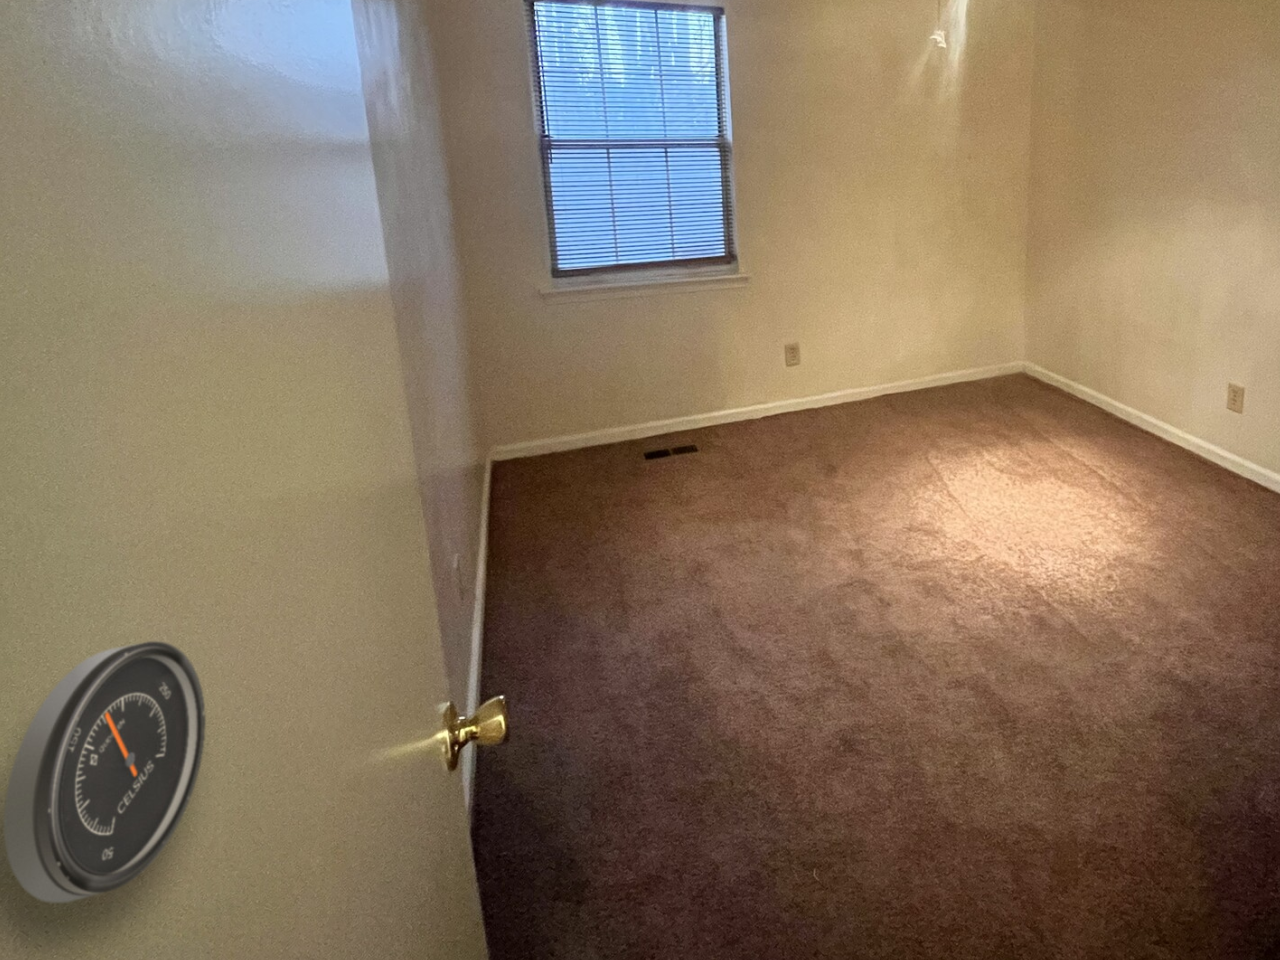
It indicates 175; °C
